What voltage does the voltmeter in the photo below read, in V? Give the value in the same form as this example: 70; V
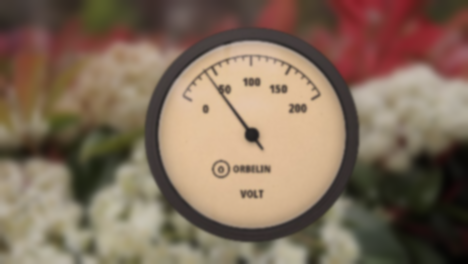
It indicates 40; V
